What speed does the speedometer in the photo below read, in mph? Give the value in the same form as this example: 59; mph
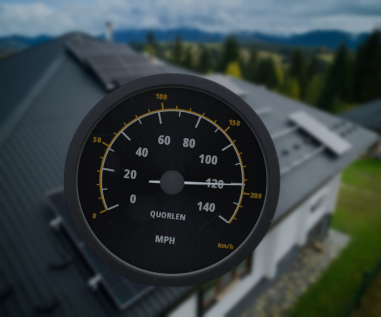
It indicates 120; mph
